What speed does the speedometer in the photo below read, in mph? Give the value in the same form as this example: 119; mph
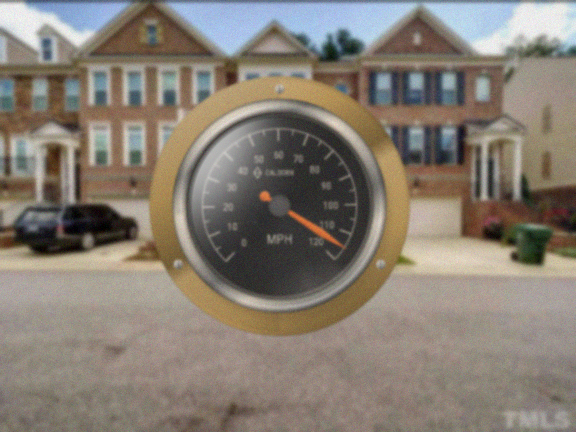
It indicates 115; mph
